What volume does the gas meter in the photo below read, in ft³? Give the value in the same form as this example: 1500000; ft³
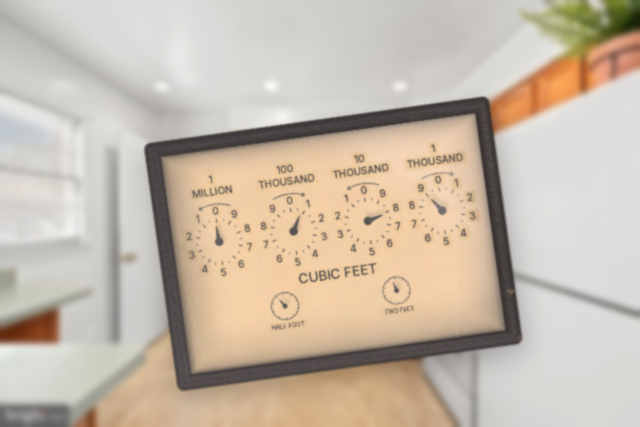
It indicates 7900; ft³
